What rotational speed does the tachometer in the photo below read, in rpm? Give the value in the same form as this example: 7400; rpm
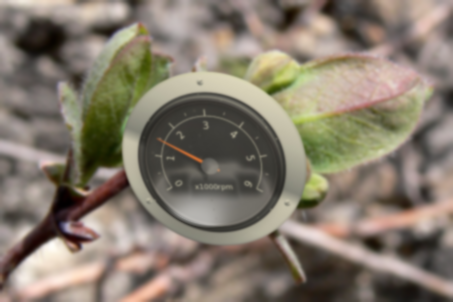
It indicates 1500; rpm
